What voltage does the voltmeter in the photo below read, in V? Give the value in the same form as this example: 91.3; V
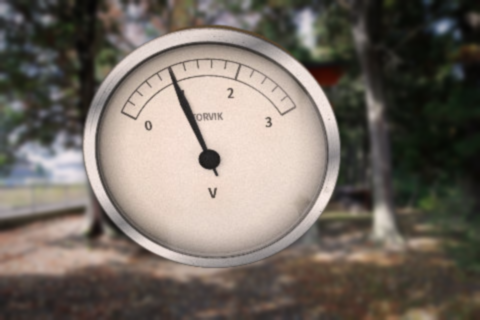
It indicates 1; V
